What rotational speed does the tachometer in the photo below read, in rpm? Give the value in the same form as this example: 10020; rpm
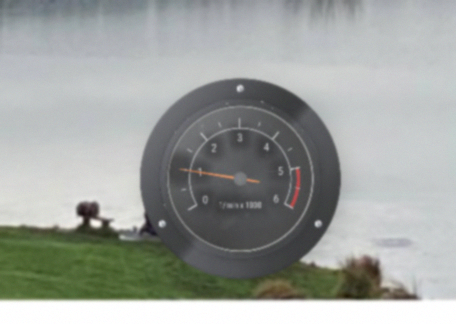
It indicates 1000; rpm
